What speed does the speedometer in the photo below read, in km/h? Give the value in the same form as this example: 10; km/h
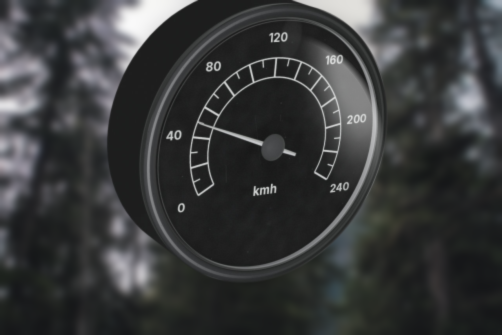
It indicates 50; km/h
